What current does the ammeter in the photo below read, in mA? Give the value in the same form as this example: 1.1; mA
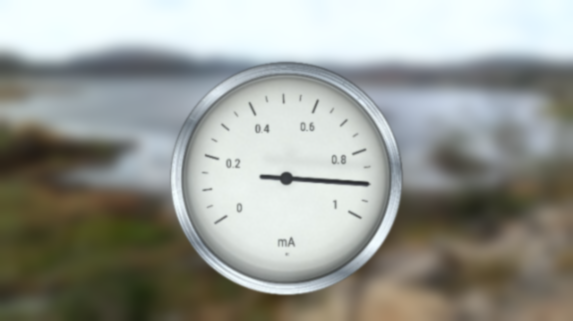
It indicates 0.9; mA
